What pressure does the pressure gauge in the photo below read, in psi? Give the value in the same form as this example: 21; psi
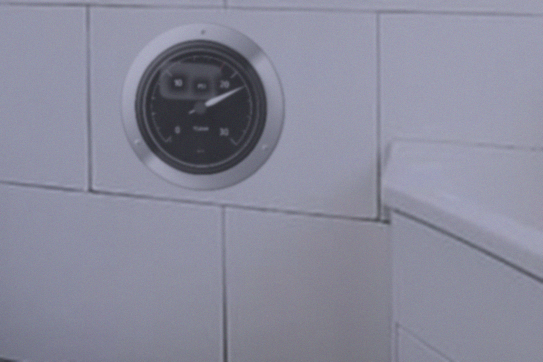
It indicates 22; psi
